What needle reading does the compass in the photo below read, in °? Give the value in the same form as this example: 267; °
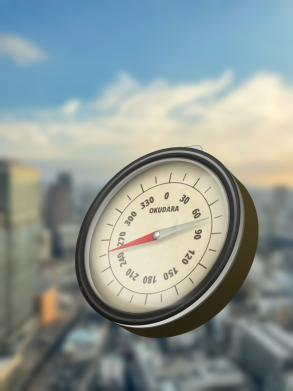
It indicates 255; °
